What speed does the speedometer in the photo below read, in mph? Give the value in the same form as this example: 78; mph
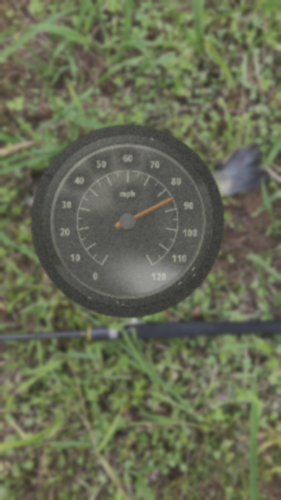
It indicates 85; mph
